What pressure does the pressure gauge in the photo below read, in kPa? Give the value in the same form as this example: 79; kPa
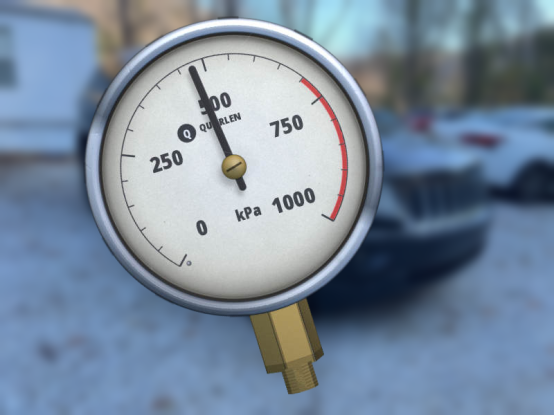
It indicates 475; kPa
